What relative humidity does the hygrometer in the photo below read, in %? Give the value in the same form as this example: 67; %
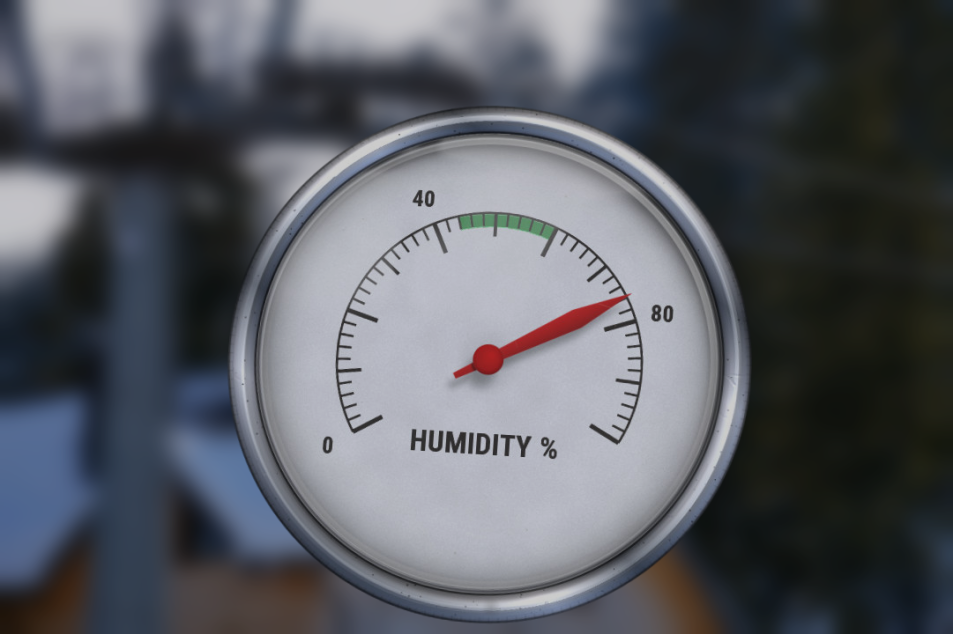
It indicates 76; %
